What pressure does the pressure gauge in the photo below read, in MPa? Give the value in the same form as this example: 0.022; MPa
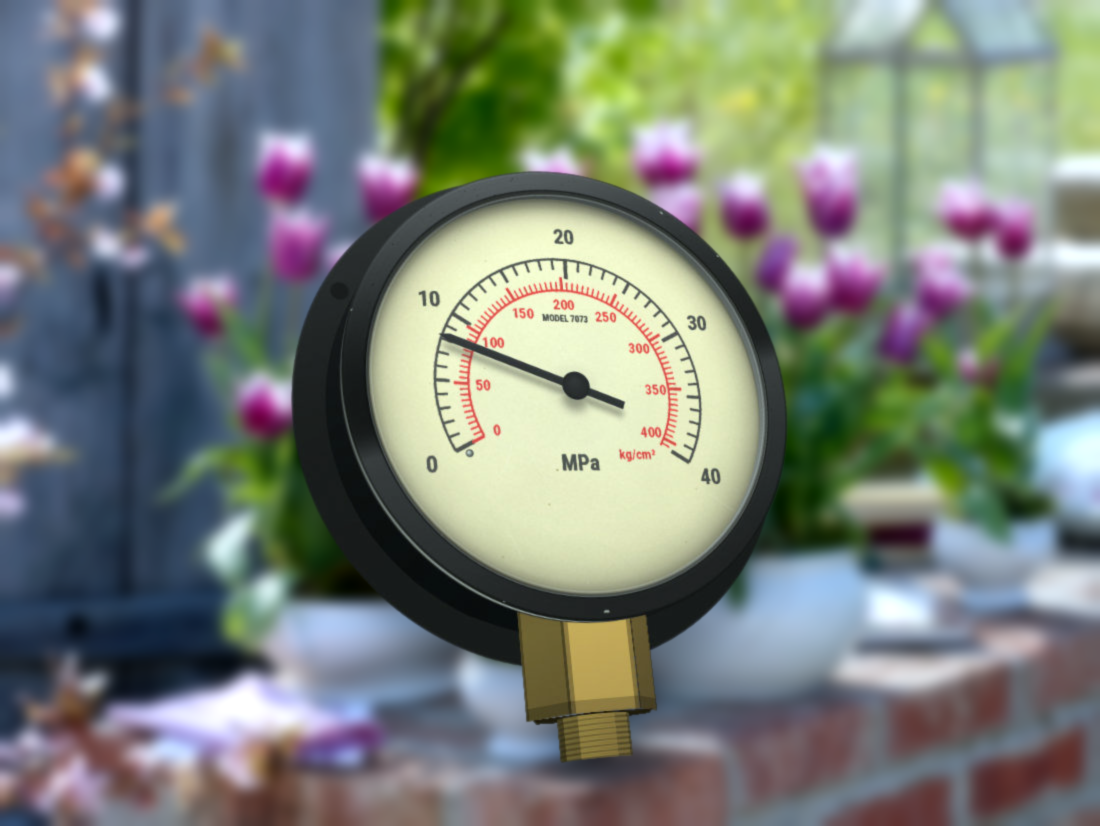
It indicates 8; MPa
